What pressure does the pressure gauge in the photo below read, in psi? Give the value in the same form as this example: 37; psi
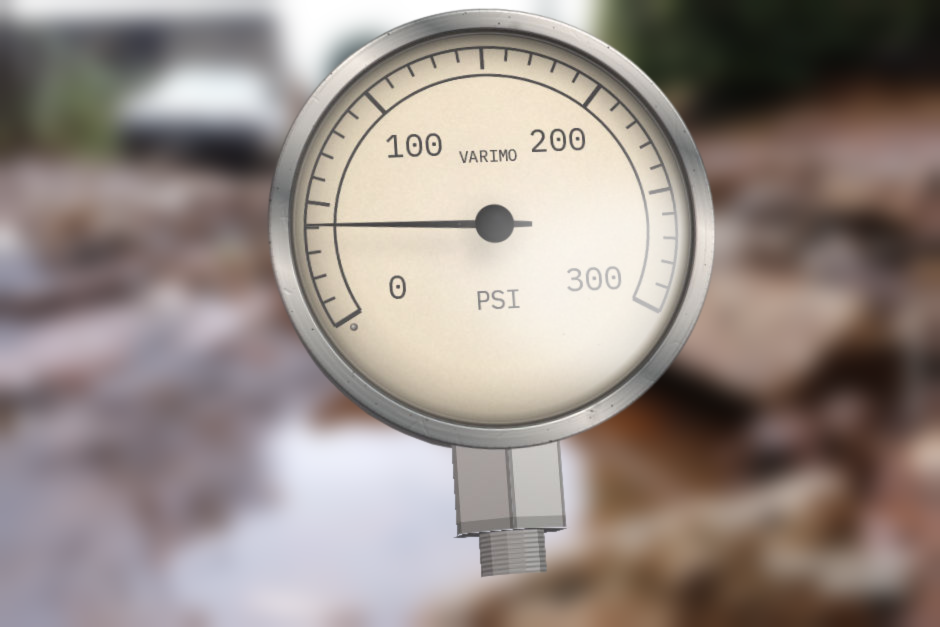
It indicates 40; psi
